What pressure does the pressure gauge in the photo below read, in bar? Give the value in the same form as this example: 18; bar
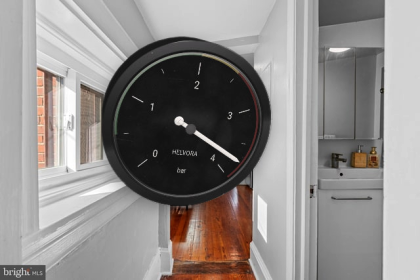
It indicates 3.75; bar
